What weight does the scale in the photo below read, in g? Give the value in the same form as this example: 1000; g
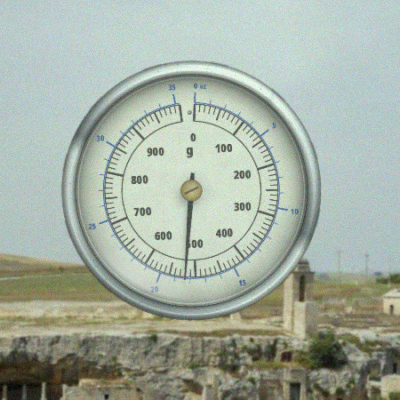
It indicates 520; g
